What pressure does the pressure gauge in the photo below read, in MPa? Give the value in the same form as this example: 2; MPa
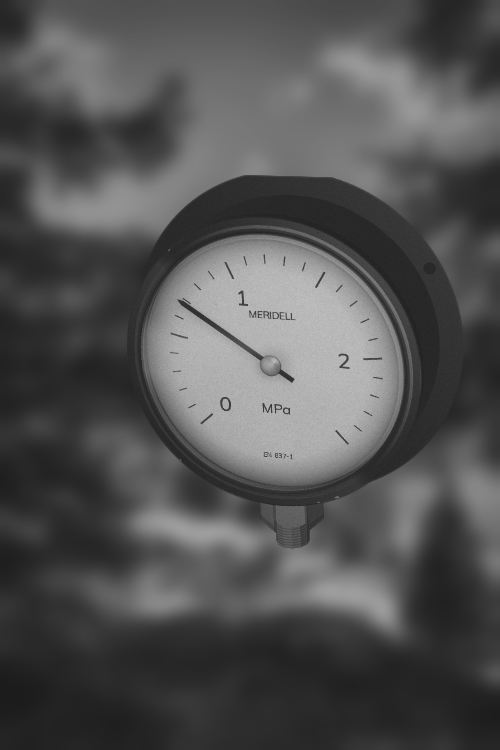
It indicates 0.7; MPa
